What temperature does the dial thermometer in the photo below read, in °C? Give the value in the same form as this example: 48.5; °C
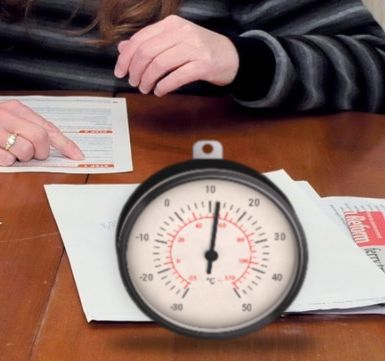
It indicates 12; °C
